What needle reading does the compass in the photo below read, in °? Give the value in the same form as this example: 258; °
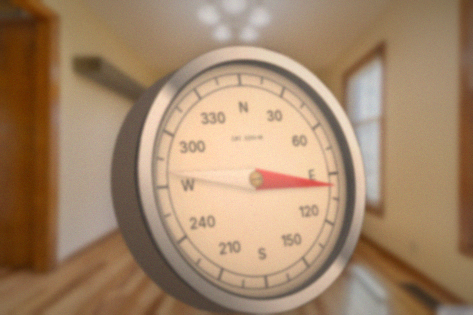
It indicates 97.5; °
